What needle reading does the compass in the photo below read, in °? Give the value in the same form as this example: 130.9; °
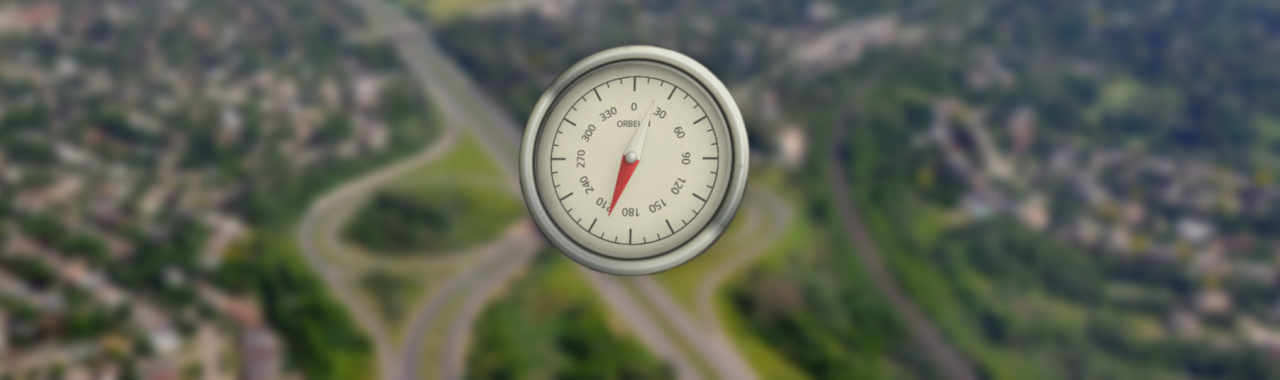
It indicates 200; °
